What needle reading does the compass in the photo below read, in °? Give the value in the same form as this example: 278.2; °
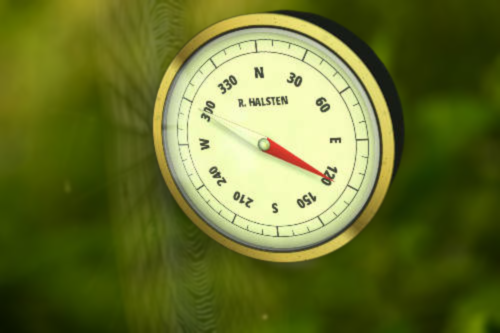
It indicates 120; °
